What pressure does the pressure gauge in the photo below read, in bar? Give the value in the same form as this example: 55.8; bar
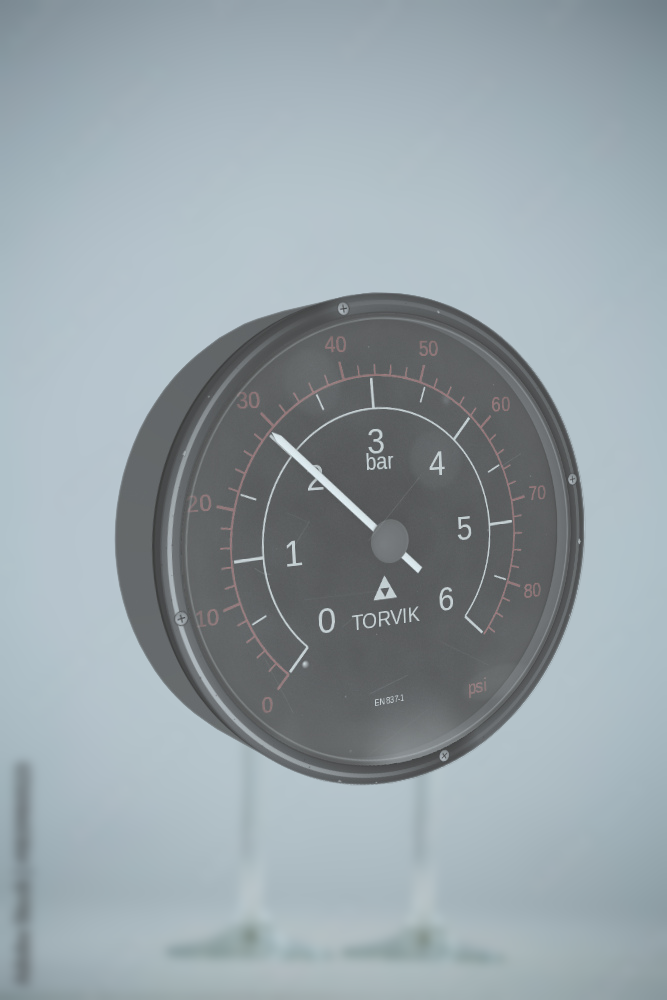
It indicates 2; bar
